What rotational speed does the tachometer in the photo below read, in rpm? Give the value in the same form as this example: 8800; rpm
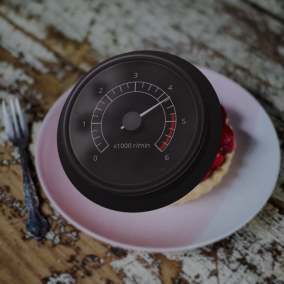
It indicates 4250; rpm
